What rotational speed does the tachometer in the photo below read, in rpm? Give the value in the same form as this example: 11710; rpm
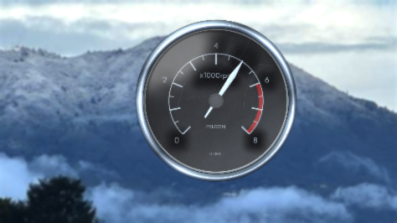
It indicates 5000; rpm
